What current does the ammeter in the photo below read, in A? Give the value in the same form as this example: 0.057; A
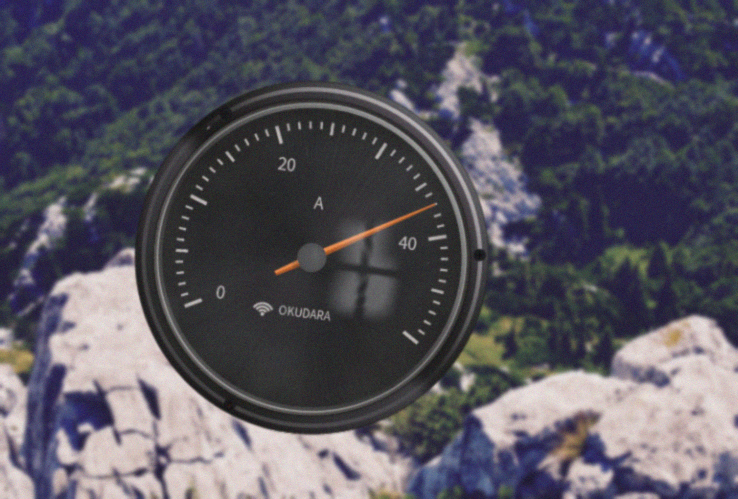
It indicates 37; A
